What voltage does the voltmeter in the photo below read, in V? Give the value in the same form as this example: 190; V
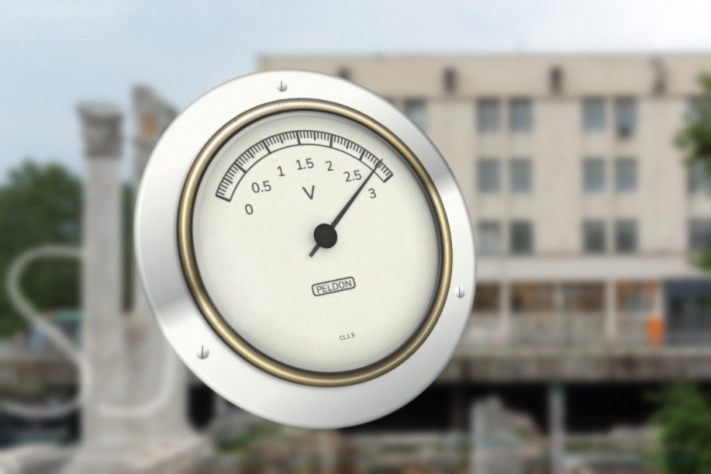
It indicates 2.75; V
